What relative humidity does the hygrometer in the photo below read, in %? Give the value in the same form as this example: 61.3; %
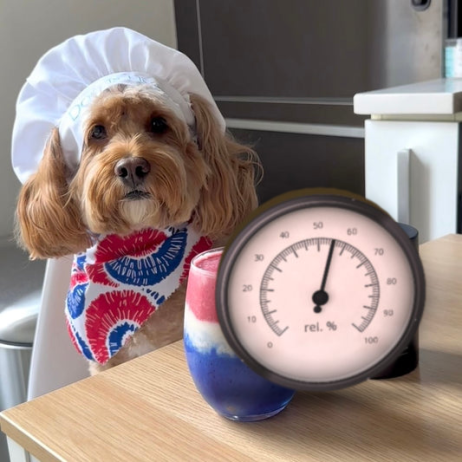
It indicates 55; %
